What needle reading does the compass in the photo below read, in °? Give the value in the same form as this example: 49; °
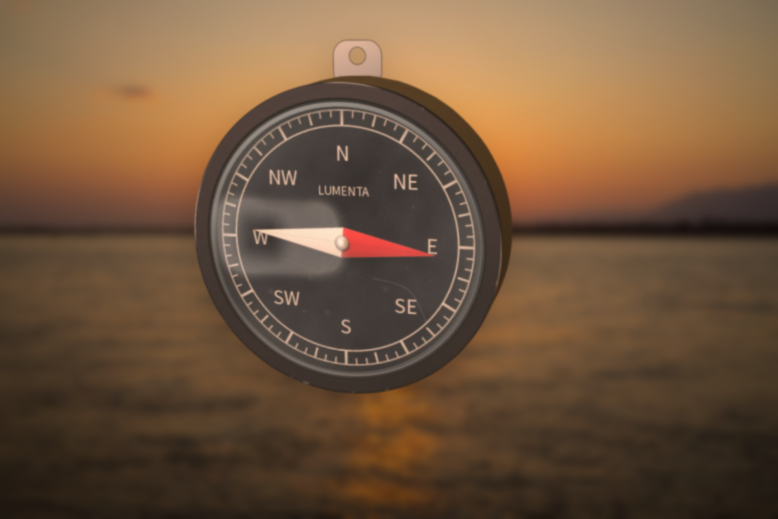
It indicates 95; °
